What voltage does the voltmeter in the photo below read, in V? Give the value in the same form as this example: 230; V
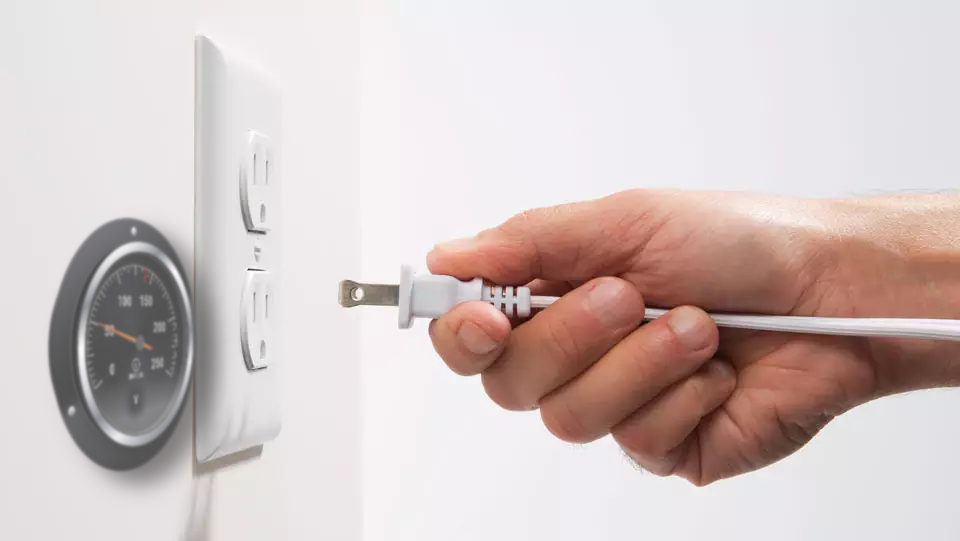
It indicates 50; V
